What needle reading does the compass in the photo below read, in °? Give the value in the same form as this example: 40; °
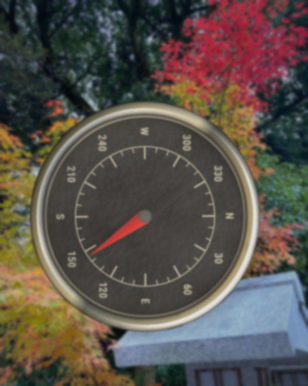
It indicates 145; °
